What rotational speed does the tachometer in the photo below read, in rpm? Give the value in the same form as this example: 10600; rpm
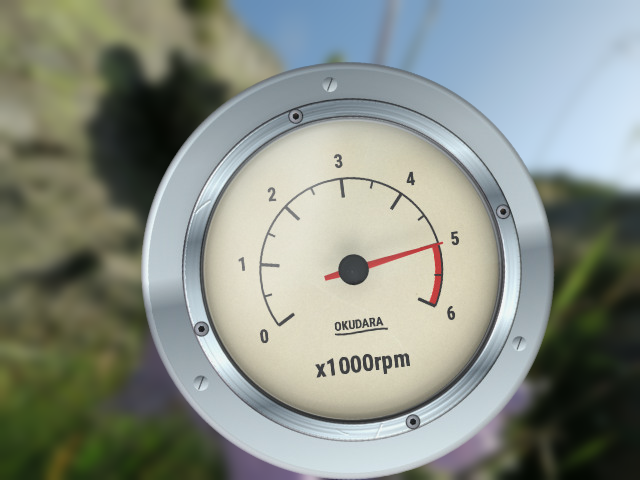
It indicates 5000; rpm
